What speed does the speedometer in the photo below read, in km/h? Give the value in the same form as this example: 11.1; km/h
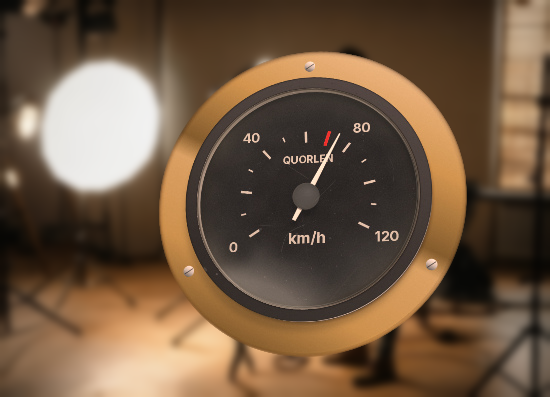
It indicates 75; km/h
